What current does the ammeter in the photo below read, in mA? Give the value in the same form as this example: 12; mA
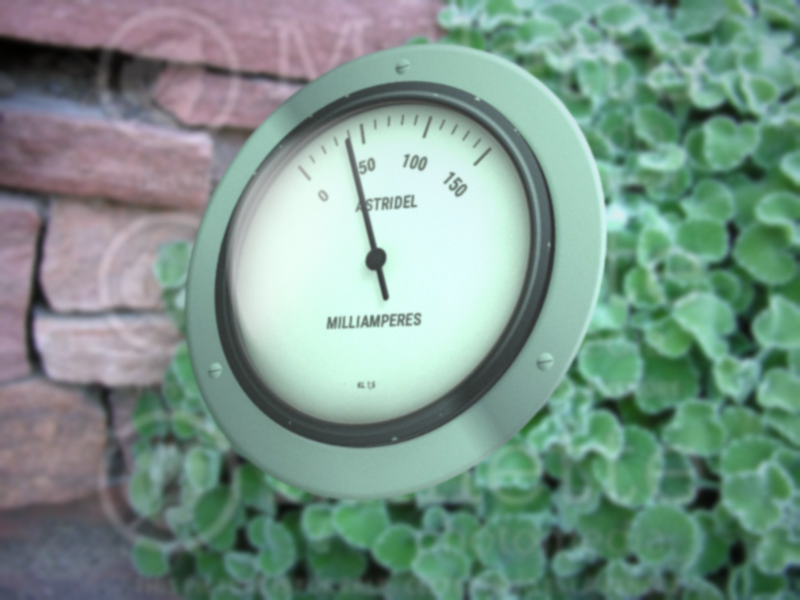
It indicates 40; mA
